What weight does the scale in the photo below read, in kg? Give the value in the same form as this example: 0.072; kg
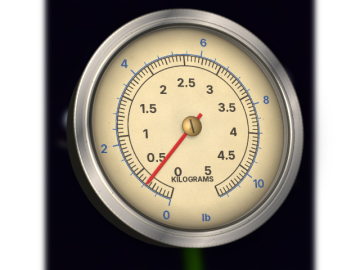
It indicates 0.35; kg
